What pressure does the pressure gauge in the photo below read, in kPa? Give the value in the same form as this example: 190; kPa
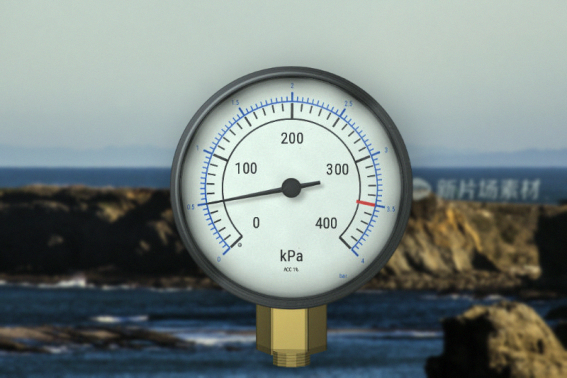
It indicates 50; kPa
